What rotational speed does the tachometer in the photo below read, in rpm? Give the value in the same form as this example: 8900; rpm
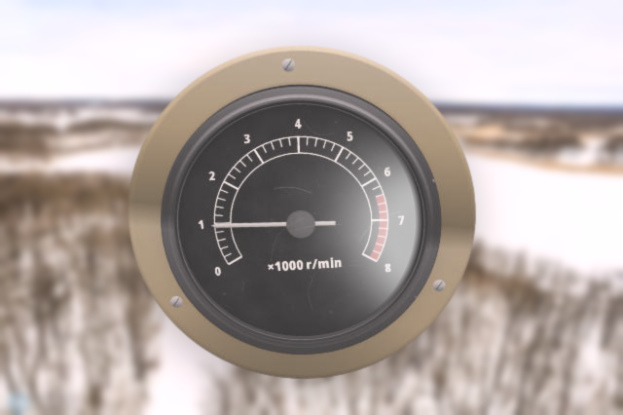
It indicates 1000; rpm
